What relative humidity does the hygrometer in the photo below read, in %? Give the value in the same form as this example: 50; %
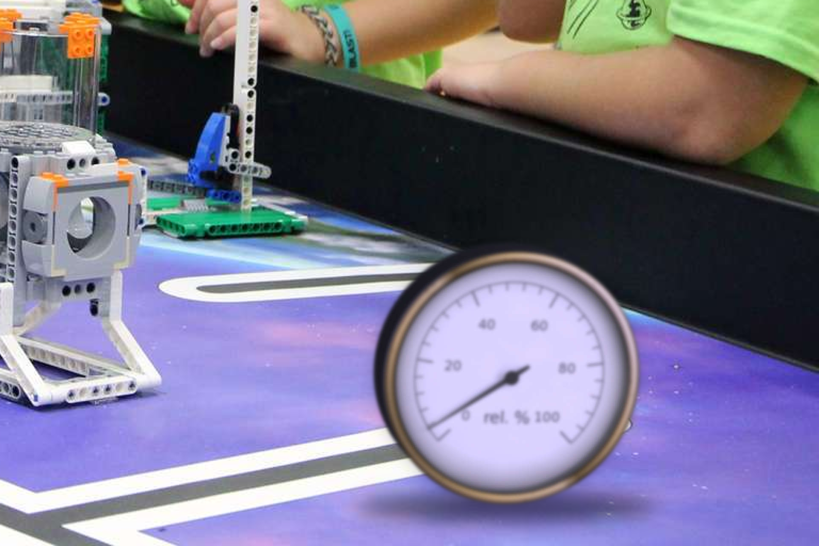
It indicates 4; %
